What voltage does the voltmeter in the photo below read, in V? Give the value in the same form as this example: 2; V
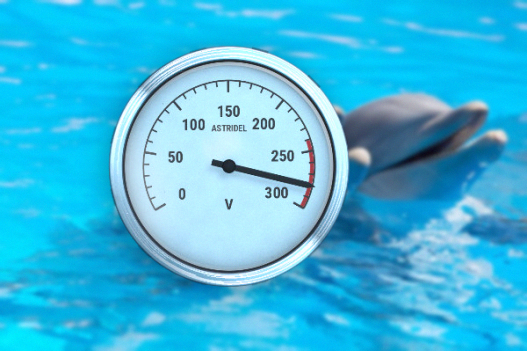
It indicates 280; V
